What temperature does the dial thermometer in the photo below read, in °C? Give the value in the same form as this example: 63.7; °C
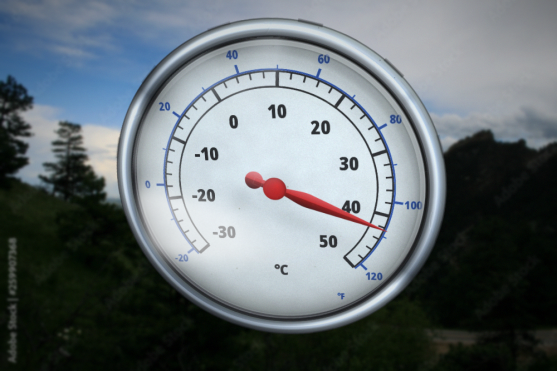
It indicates 42; °C
